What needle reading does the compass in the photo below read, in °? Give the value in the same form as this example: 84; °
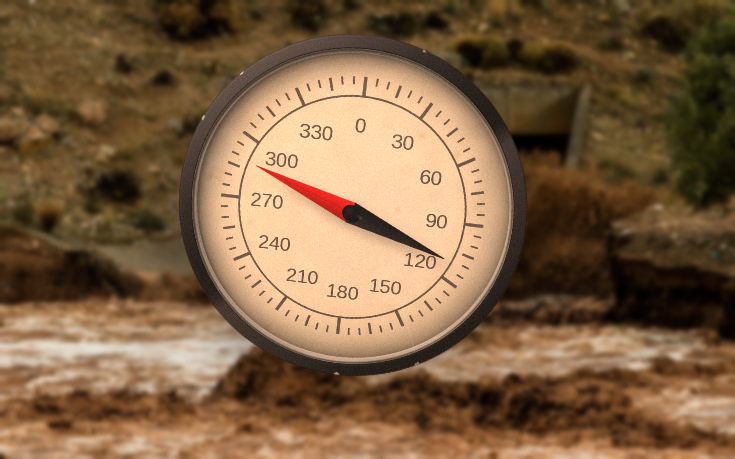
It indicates 290; °
